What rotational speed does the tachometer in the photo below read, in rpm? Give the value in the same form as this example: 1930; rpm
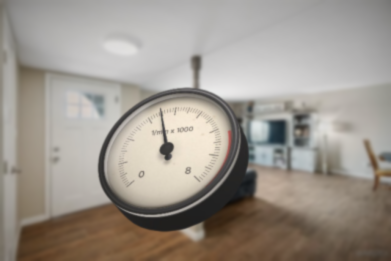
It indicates 3500; rpm
